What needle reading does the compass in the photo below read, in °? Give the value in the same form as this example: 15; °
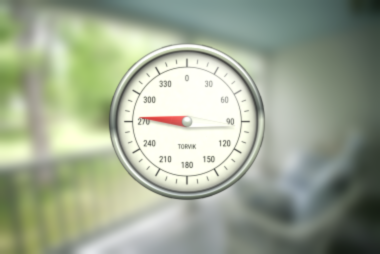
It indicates 275; °
